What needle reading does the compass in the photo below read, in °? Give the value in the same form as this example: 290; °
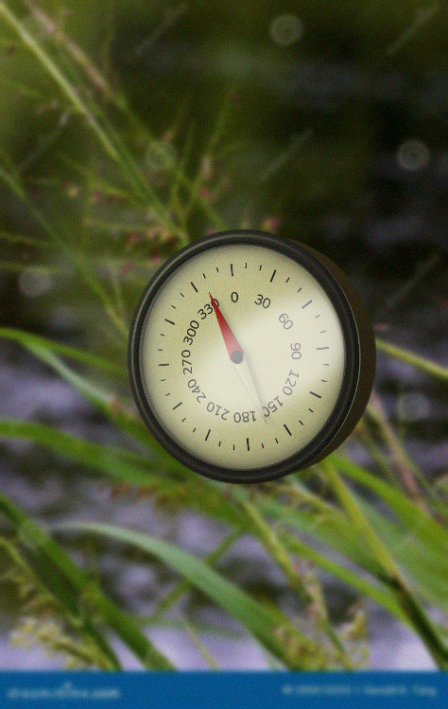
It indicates 340; °
